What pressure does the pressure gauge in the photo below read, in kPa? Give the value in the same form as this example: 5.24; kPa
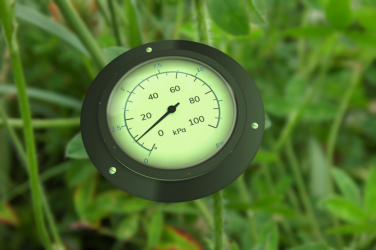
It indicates 7.5; kPa
